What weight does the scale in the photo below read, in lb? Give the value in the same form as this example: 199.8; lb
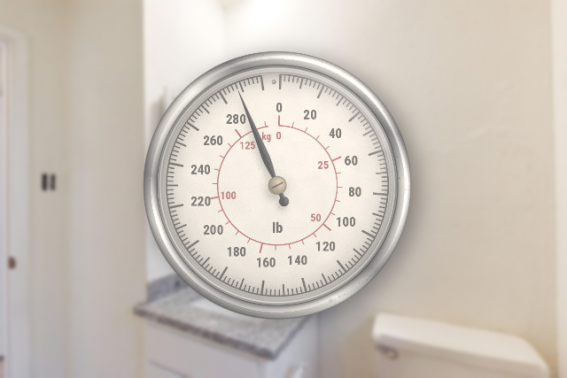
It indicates 288; lb
